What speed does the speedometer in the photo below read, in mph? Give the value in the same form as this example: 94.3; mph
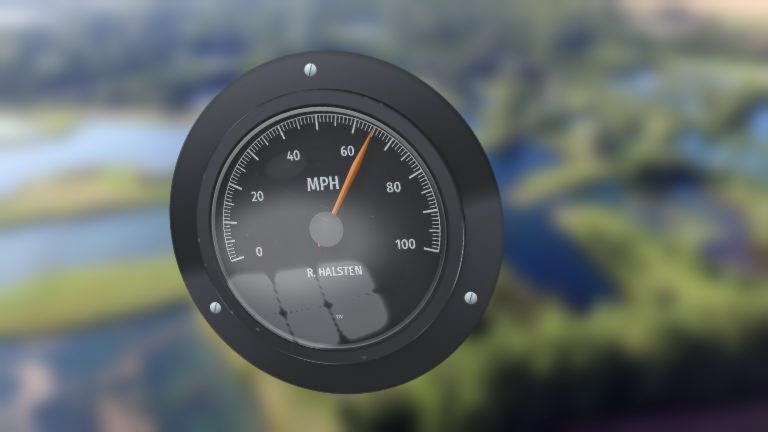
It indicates 65; mph
